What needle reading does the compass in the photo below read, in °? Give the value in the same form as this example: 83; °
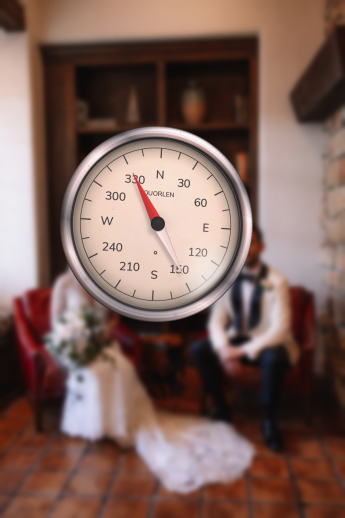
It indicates 330; °
